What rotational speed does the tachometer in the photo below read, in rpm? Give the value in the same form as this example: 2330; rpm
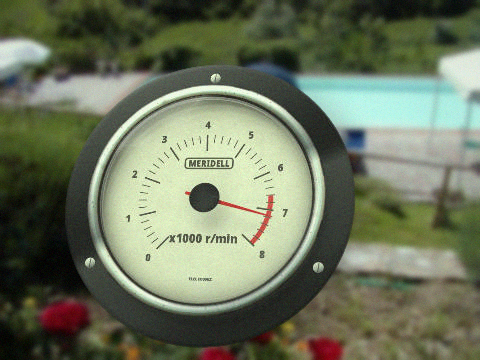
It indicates 7200; rpm
